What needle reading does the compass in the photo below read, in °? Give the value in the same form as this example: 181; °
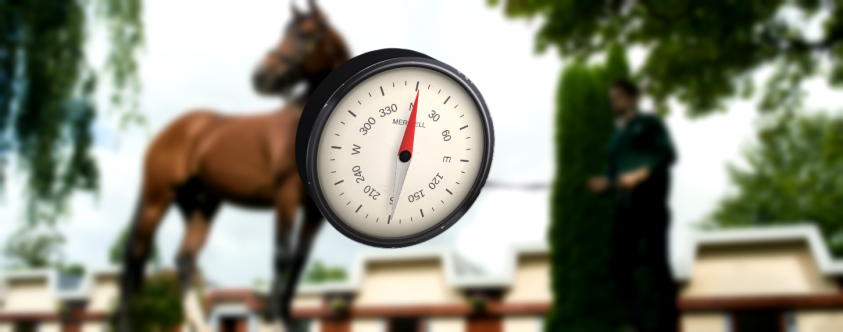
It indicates 0; °
